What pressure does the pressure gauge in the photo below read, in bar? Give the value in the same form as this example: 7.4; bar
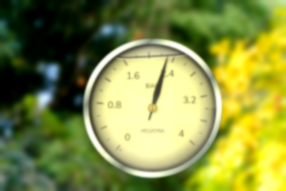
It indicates 2.3; bar
